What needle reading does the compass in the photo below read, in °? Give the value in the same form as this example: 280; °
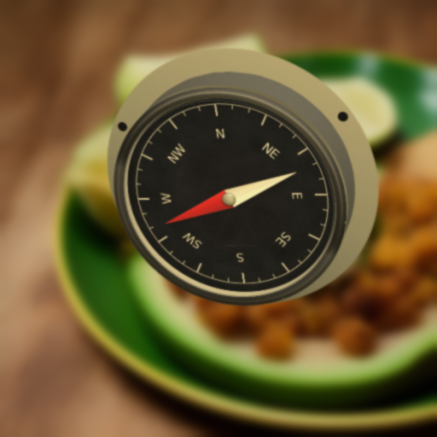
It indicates 250; °
